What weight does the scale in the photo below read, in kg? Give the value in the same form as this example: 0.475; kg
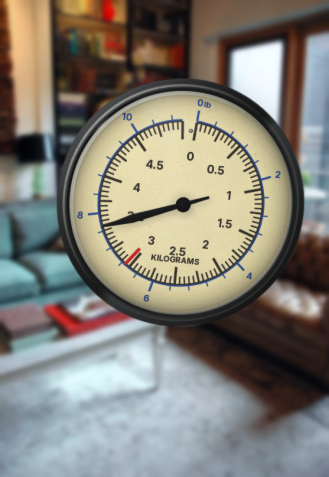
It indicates 3.5; kg
